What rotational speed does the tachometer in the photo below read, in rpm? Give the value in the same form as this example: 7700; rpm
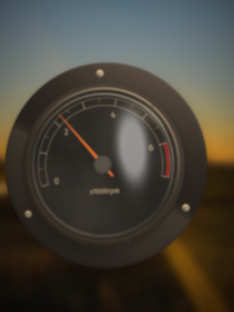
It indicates 2250; rpm
